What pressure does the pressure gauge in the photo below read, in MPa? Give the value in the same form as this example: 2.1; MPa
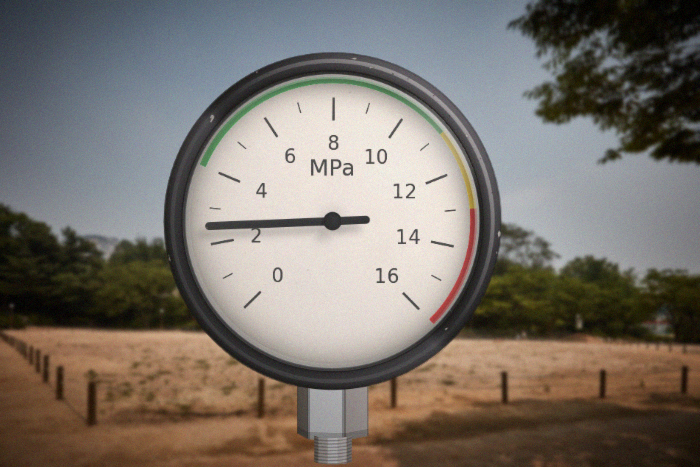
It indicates 2.5; MPa
